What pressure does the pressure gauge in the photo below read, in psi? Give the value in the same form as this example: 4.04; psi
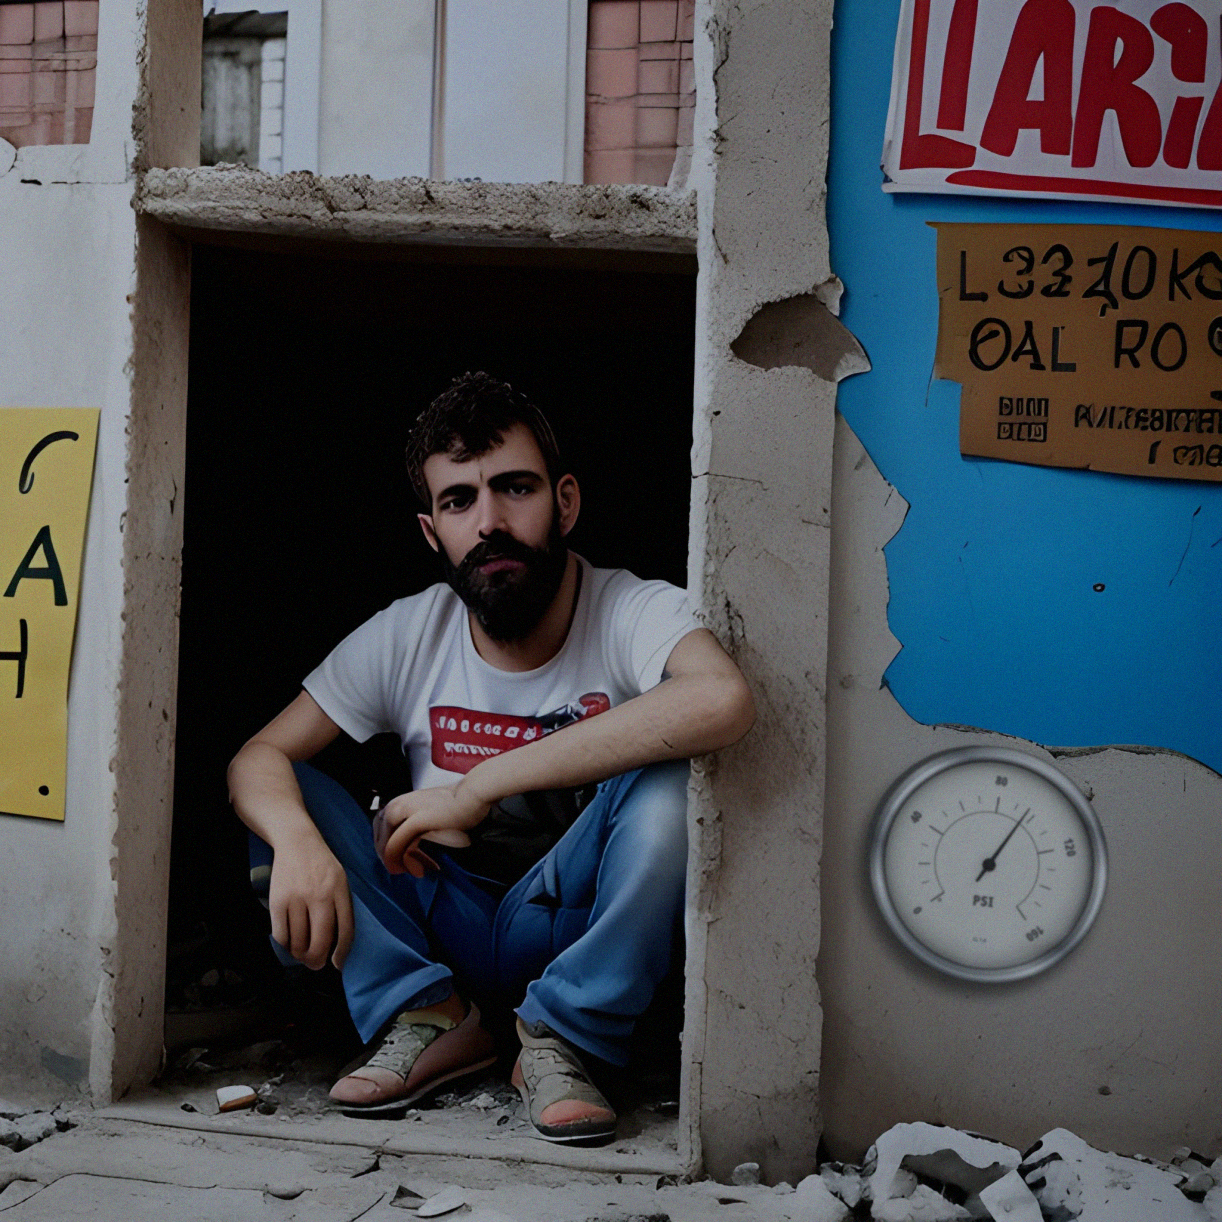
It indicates 95; psi
